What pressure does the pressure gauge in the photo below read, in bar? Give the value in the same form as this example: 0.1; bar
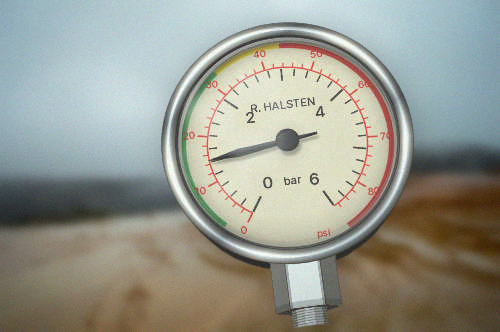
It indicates 1; bar
